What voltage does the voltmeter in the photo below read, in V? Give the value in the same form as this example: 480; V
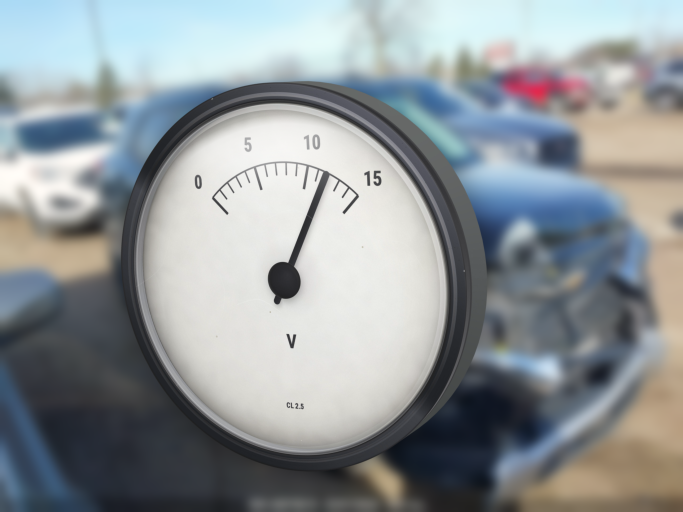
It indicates 12; V
